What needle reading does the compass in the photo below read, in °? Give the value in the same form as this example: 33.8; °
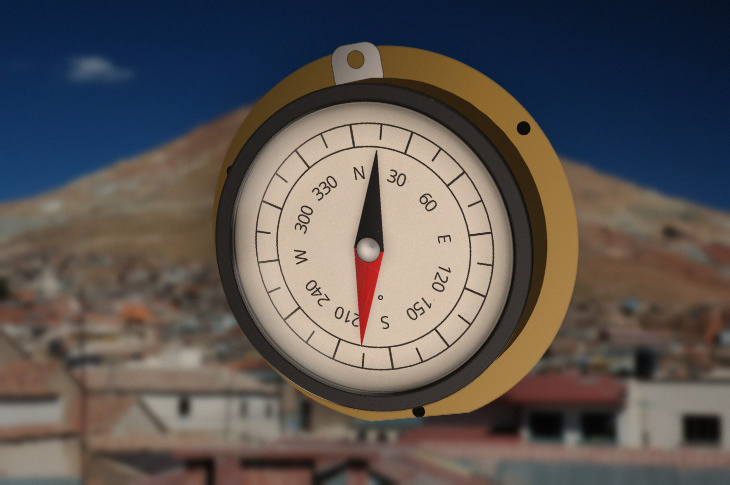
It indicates 195; °
